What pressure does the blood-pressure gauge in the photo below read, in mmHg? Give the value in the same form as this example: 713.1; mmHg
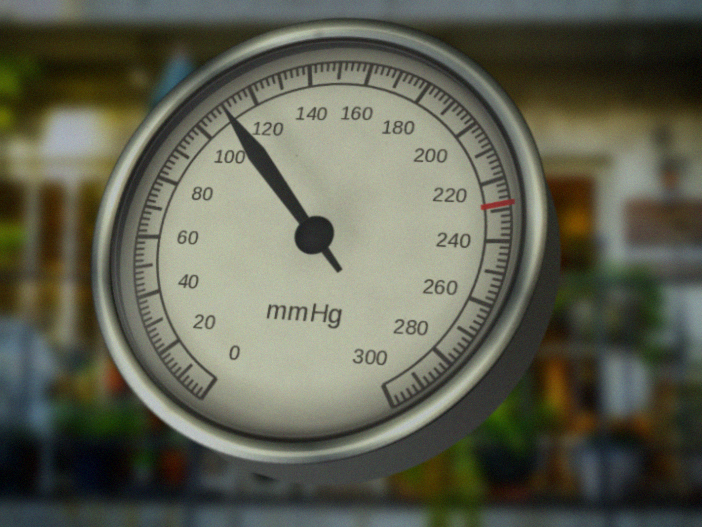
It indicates 110; mmHg
